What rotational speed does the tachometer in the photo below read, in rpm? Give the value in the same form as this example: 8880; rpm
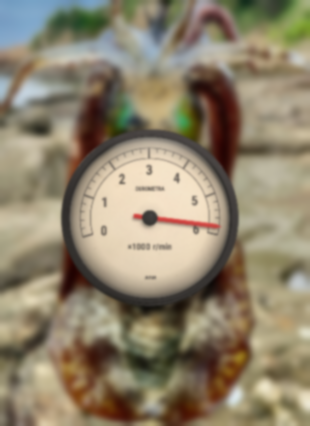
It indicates 5800; rpm
